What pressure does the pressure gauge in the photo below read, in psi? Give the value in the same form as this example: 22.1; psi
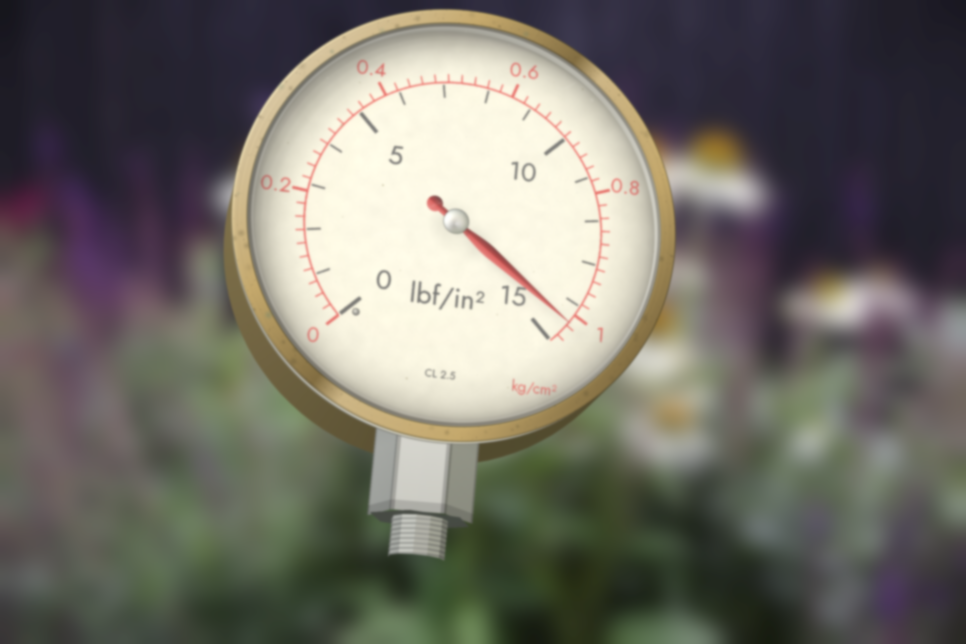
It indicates 14.5; psi
